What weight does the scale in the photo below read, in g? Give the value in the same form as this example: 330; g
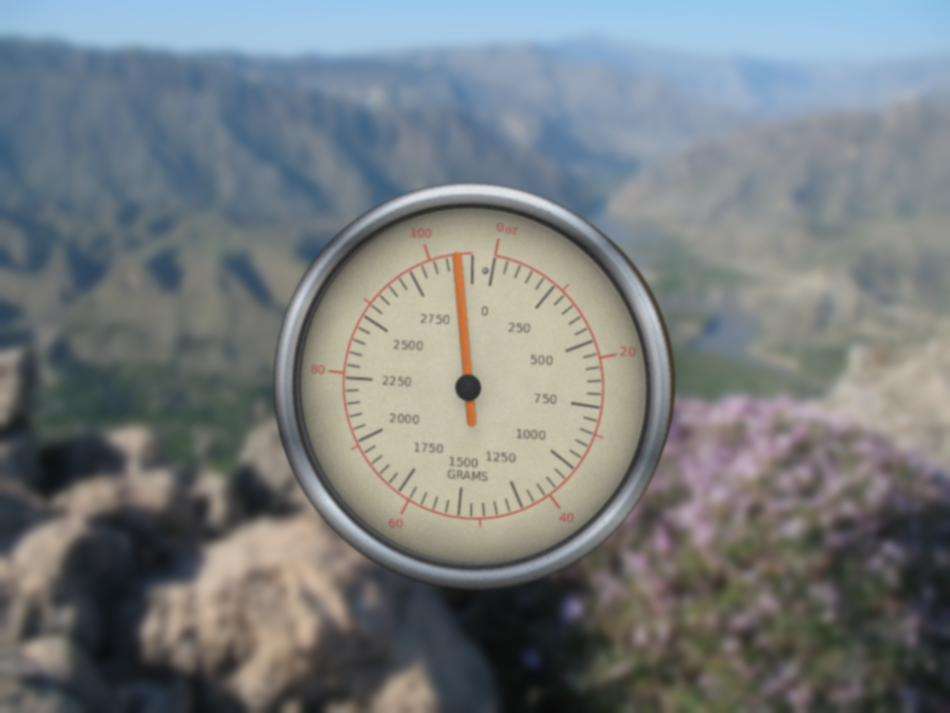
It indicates 2950; g
